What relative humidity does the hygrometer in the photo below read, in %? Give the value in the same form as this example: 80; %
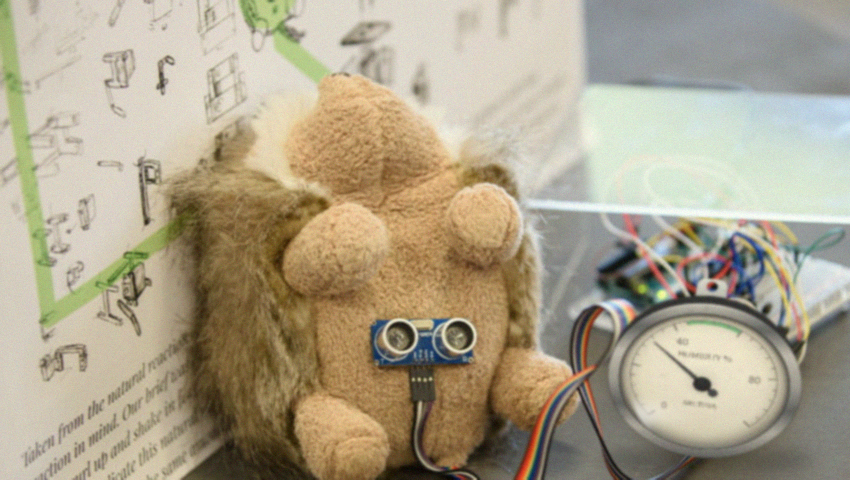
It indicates 32; %
